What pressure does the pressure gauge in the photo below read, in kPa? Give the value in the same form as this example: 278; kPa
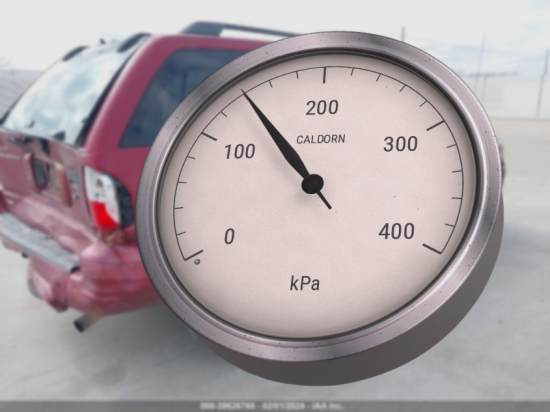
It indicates 140; kPa
